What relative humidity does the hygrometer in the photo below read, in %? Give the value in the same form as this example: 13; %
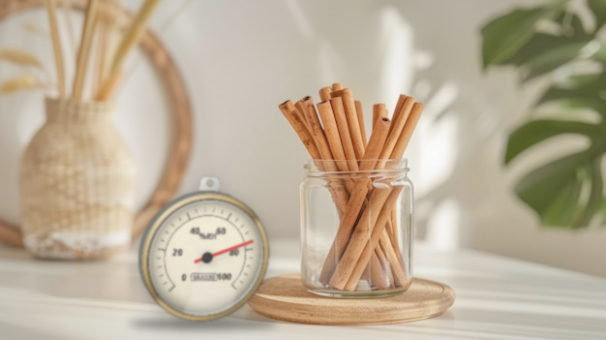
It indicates 76; %
